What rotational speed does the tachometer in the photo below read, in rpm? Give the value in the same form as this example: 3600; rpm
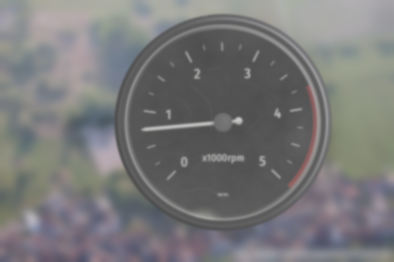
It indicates 750; rpm
